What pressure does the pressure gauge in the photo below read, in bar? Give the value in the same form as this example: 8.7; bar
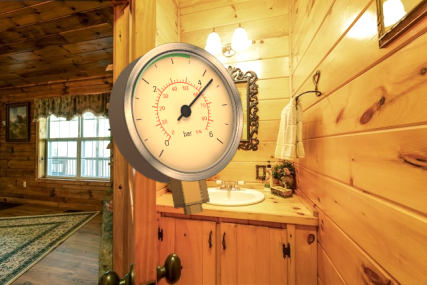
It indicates 4.25; bar
